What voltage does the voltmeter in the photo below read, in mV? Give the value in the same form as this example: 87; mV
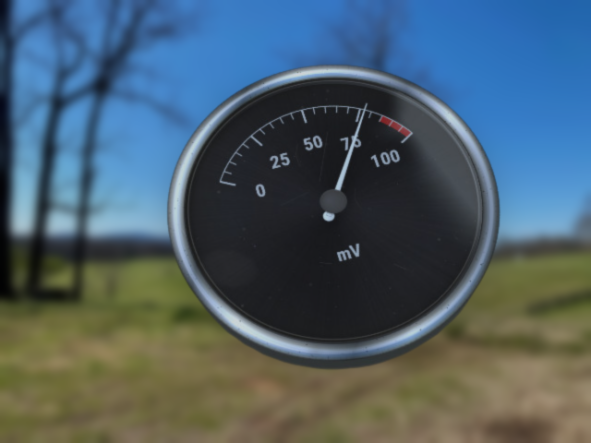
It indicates 77.5; mV
